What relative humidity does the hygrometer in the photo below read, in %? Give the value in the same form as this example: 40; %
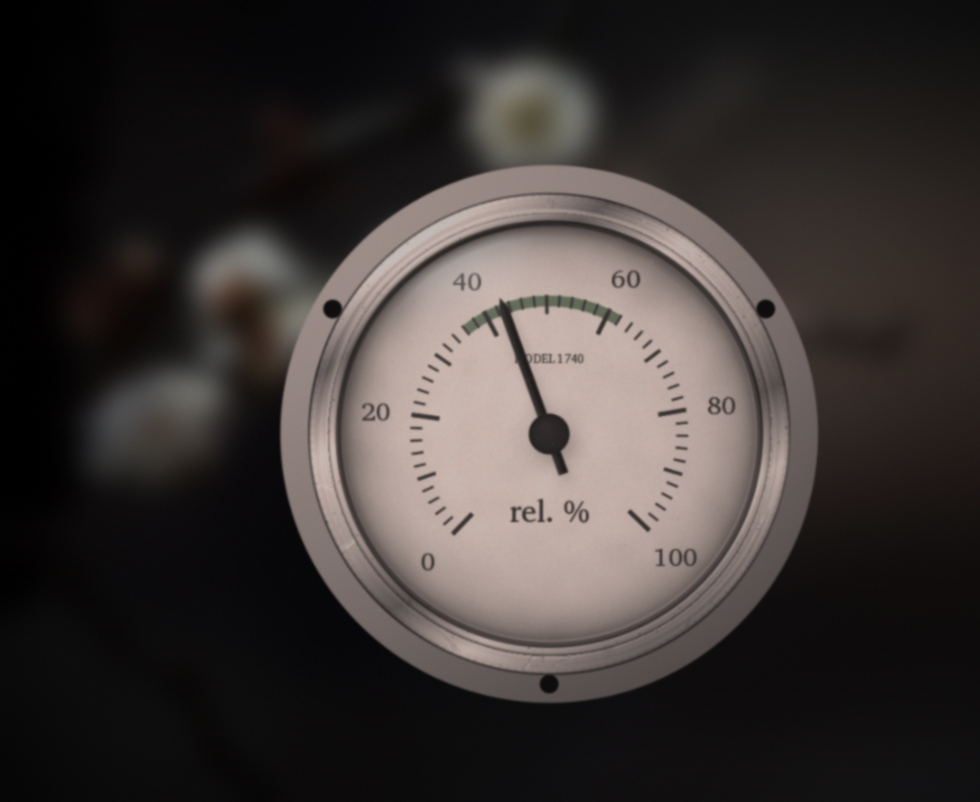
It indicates 43; %
